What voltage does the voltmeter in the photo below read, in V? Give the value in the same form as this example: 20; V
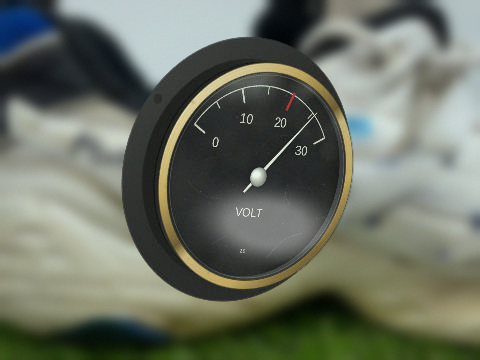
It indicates 25; V
